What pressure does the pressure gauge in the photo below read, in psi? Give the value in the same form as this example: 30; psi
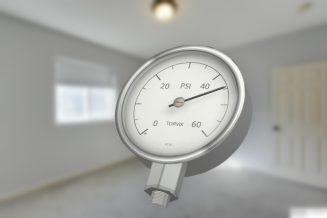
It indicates 45; psi
